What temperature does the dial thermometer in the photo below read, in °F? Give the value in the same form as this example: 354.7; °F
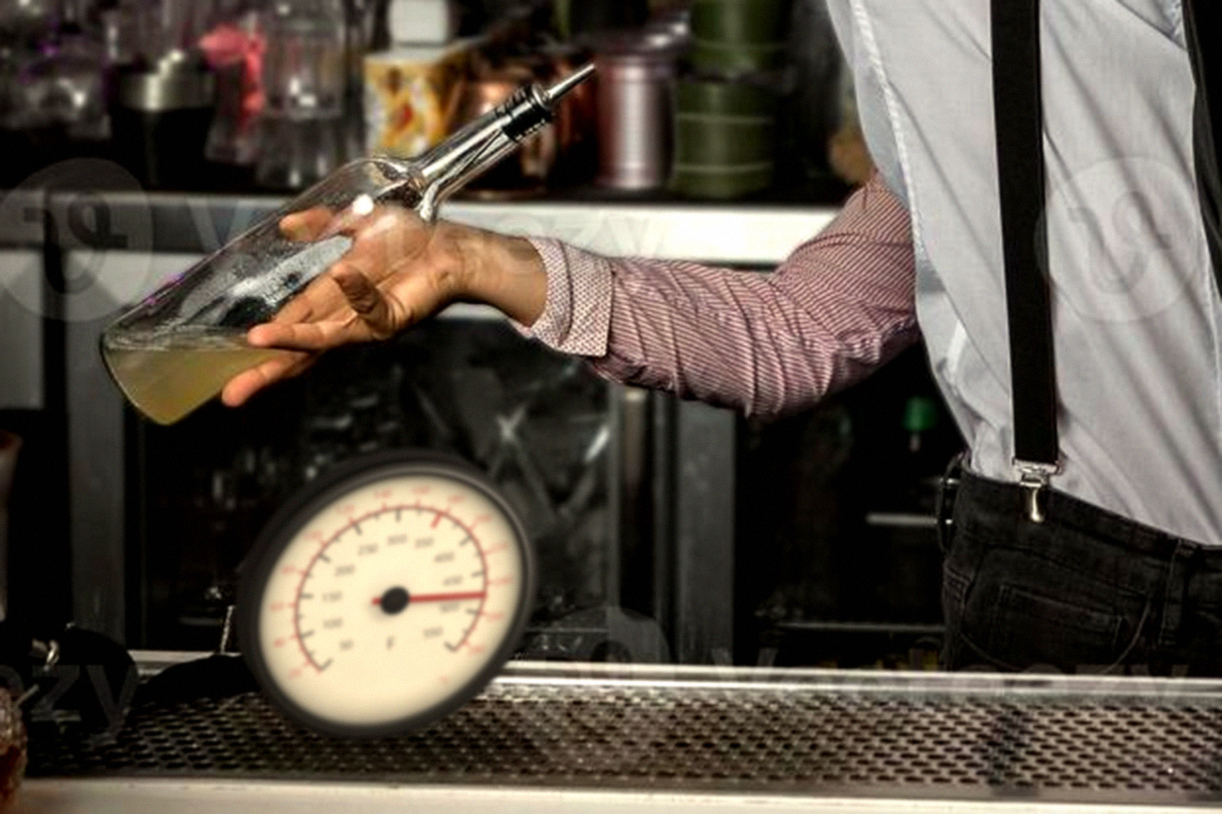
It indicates 475; °F
